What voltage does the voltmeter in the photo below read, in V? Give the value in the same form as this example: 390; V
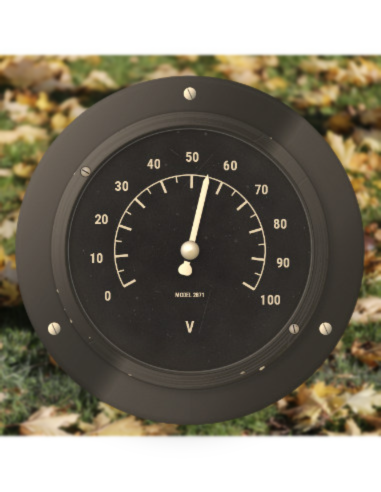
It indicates 55; V
